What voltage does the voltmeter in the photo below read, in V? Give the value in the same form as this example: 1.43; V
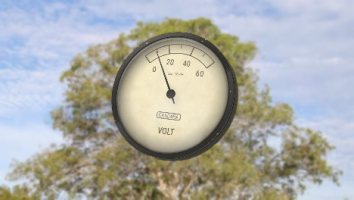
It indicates 10; V
